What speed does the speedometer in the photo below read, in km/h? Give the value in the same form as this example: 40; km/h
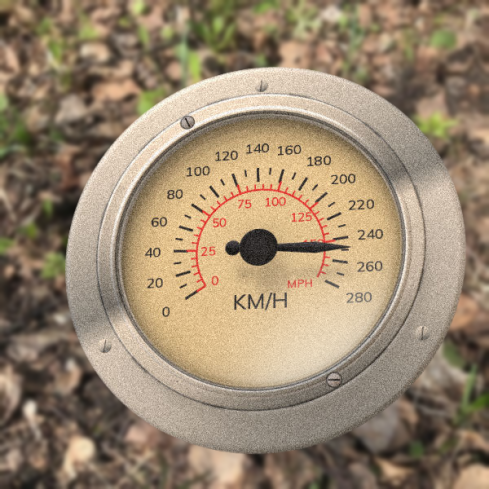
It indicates 250; km/h
